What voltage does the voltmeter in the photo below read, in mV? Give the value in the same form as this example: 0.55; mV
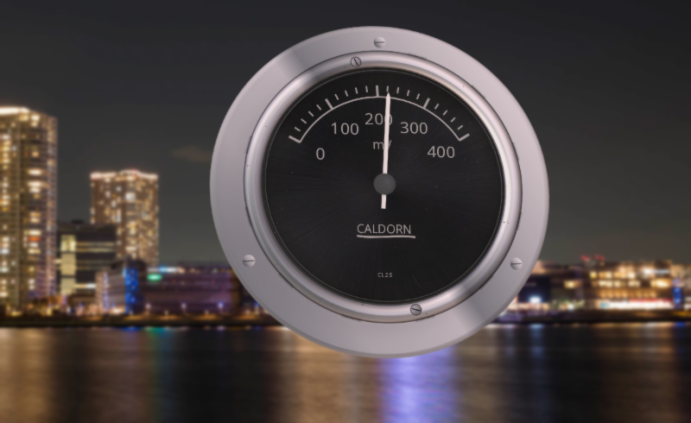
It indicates 220; mV
